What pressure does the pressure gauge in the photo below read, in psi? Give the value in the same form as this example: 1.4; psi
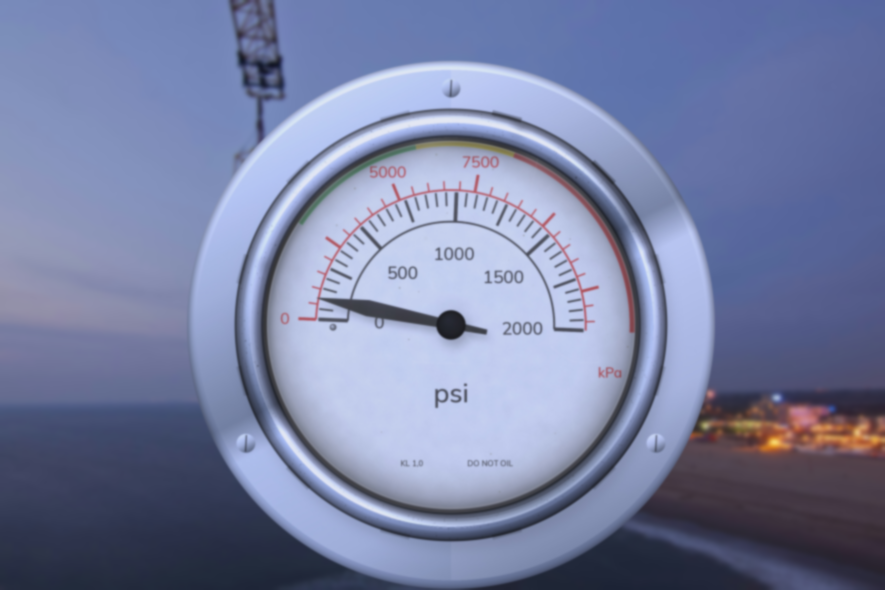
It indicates 100; psi
